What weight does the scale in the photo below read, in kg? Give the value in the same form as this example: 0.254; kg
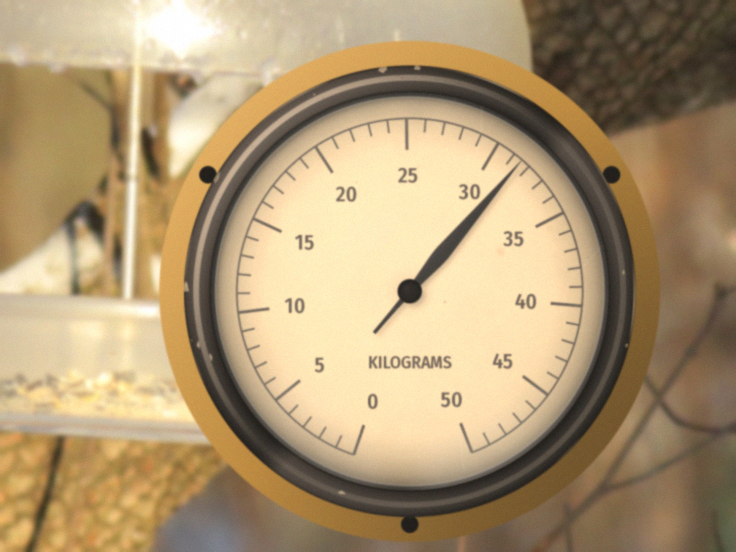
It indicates 31.5; kg
